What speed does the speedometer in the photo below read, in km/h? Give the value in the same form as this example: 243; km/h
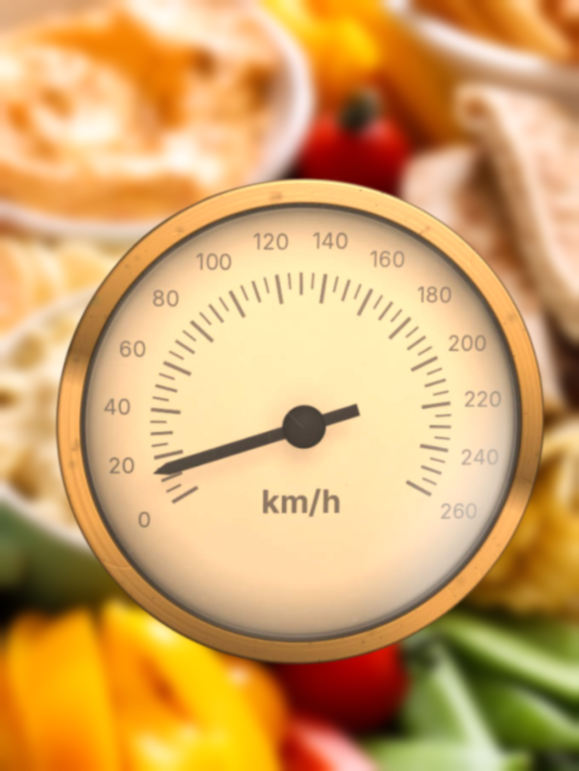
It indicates 15; km/h
